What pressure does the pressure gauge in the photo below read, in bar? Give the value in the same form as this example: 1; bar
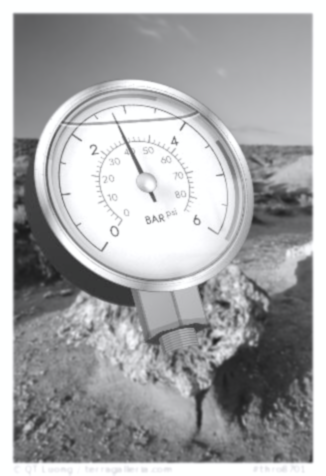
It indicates 2.75; bar
